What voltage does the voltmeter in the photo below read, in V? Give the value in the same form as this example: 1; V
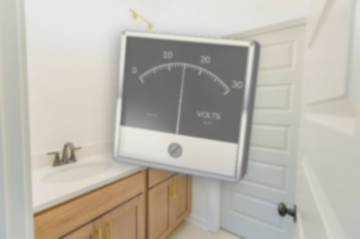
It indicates 15; V
